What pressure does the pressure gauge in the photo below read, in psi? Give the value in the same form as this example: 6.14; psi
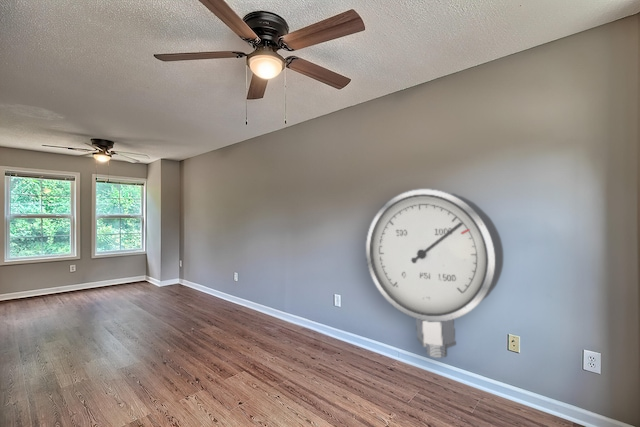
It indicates 1050; psi
